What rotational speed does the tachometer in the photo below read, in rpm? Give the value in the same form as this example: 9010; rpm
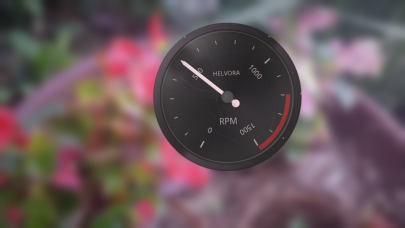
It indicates 500; rpm
